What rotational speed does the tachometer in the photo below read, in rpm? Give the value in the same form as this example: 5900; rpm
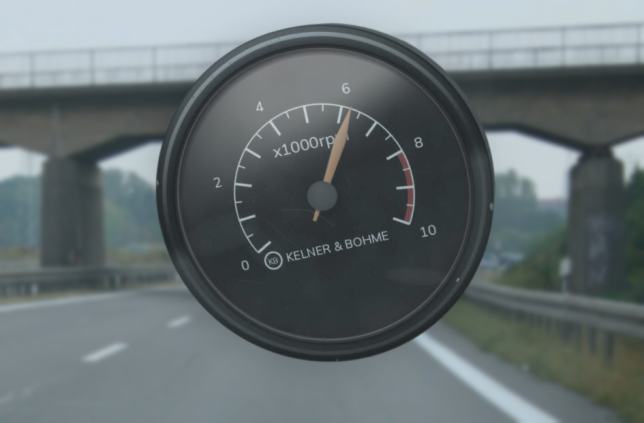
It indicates 6250; rpm
